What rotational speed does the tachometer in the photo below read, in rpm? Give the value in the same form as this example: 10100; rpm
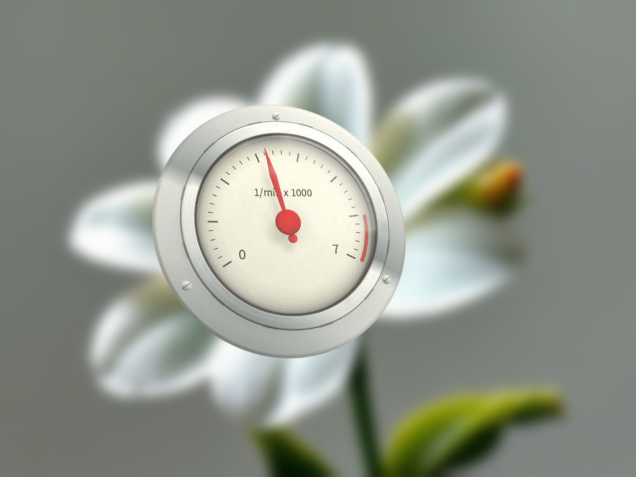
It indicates 3200; rpm
